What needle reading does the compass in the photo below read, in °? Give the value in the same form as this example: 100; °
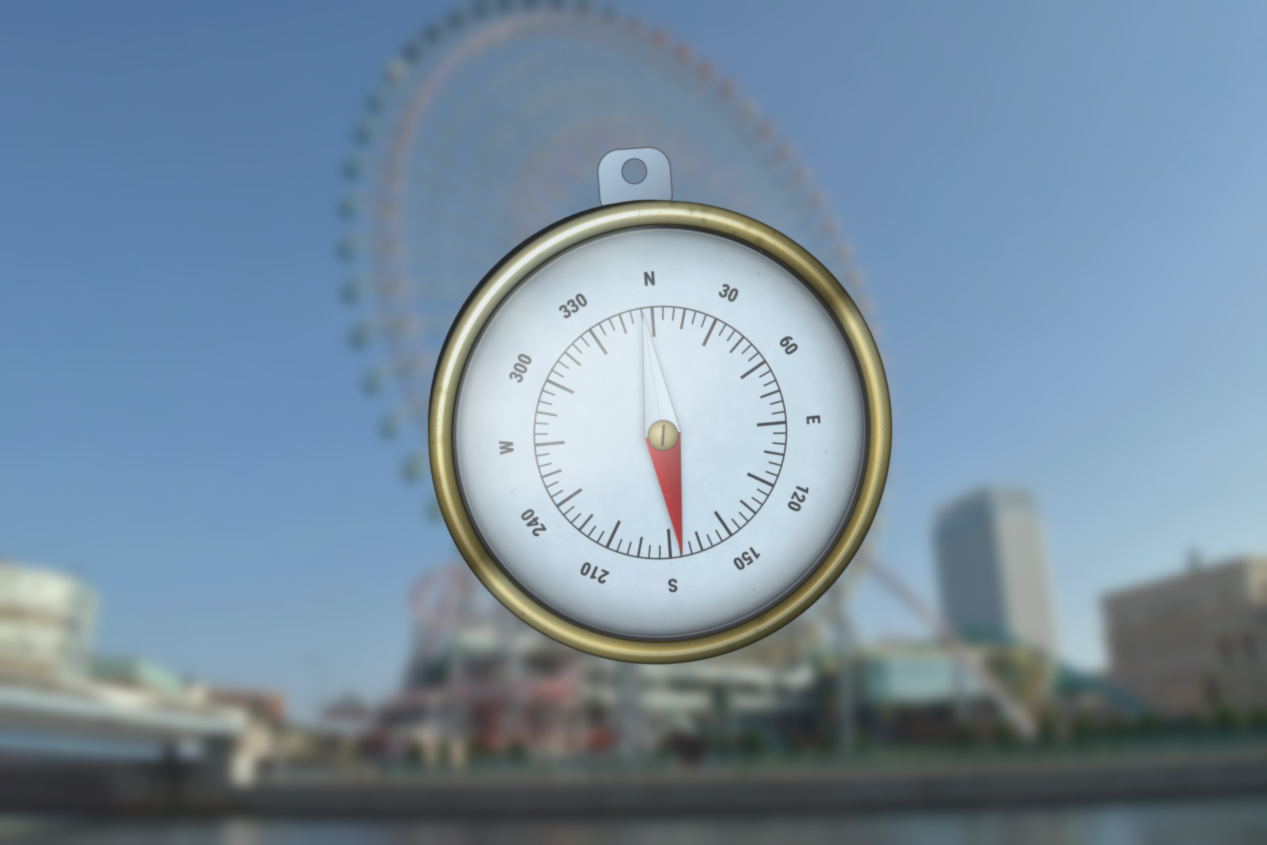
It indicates 175; °
